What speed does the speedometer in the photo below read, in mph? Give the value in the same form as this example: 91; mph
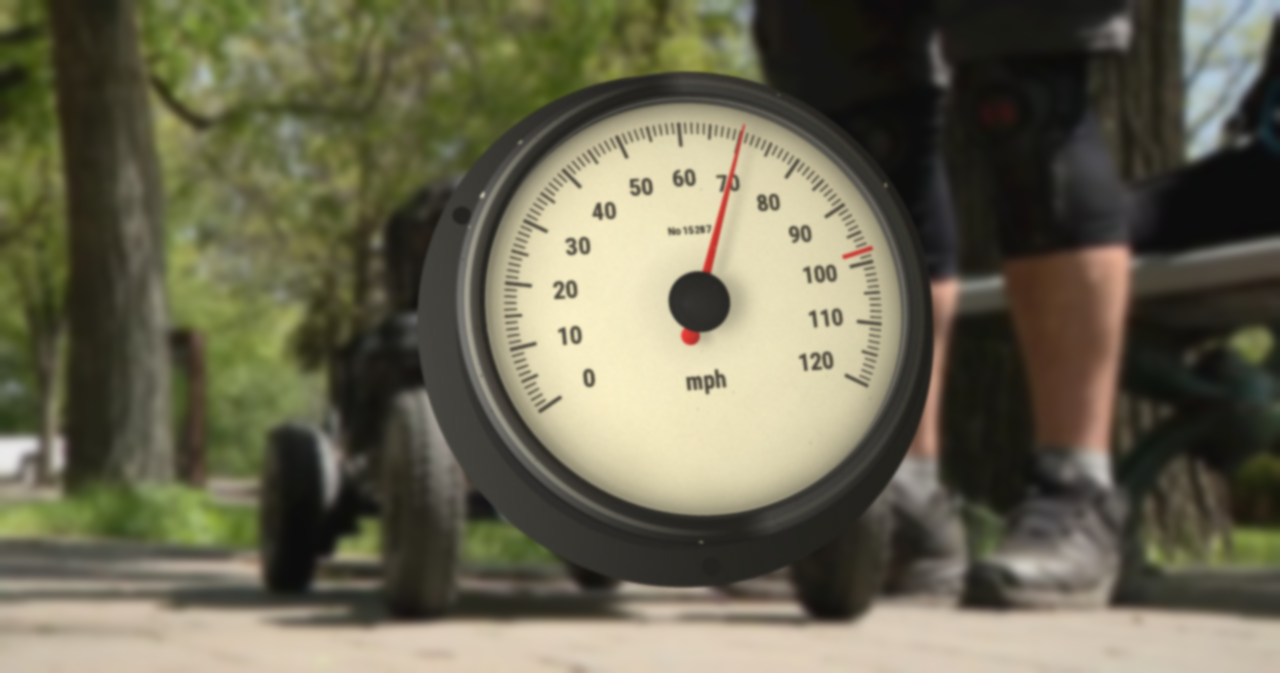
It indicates 70; mph
